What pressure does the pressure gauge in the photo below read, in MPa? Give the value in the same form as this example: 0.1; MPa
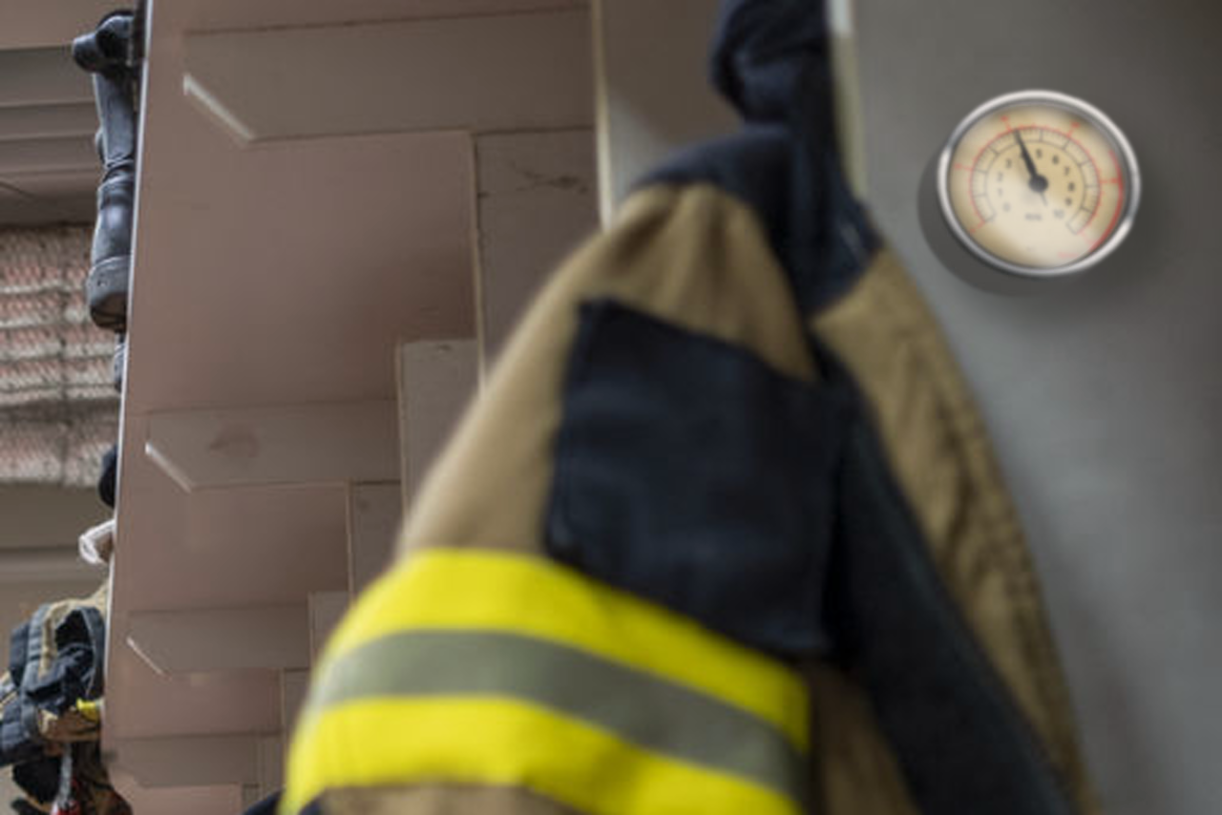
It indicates 4; MPa
